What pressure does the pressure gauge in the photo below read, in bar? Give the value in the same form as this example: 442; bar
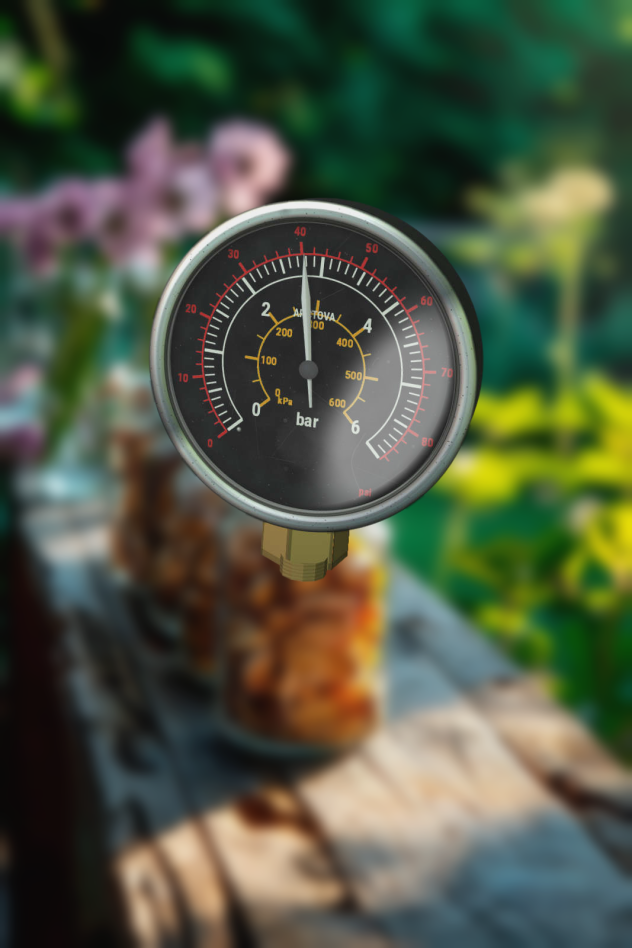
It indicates 2.8; bar
